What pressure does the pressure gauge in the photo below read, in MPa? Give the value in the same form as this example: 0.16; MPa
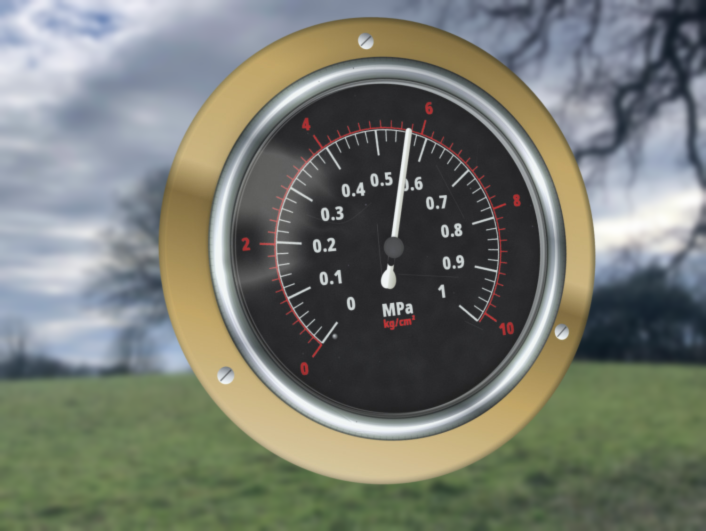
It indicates 0.56; MPa
